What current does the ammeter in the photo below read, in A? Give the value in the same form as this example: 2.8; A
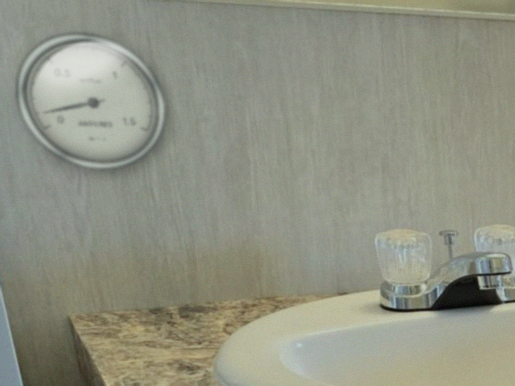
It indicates 0.1; A
